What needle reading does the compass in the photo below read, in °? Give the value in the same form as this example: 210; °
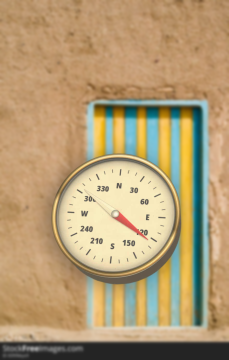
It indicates 125; °
